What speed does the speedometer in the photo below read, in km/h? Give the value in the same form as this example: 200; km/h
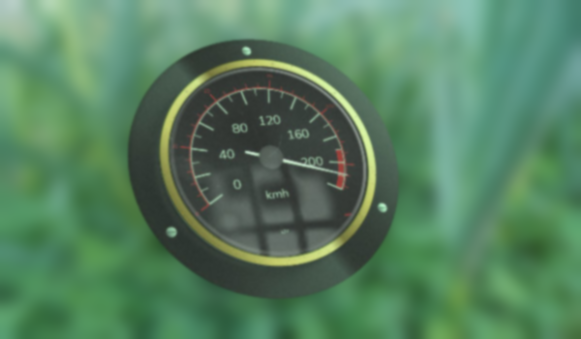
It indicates 210; km/h
